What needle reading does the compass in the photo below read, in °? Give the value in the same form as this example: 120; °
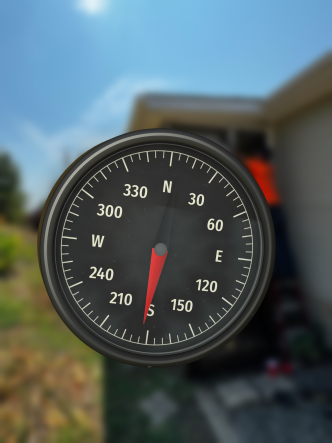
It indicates 185; °
